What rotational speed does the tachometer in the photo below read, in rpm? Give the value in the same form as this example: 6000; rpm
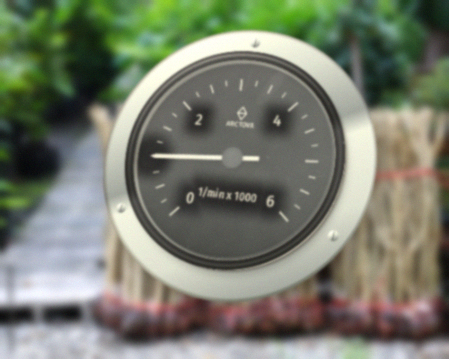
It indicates 1000; rpm
